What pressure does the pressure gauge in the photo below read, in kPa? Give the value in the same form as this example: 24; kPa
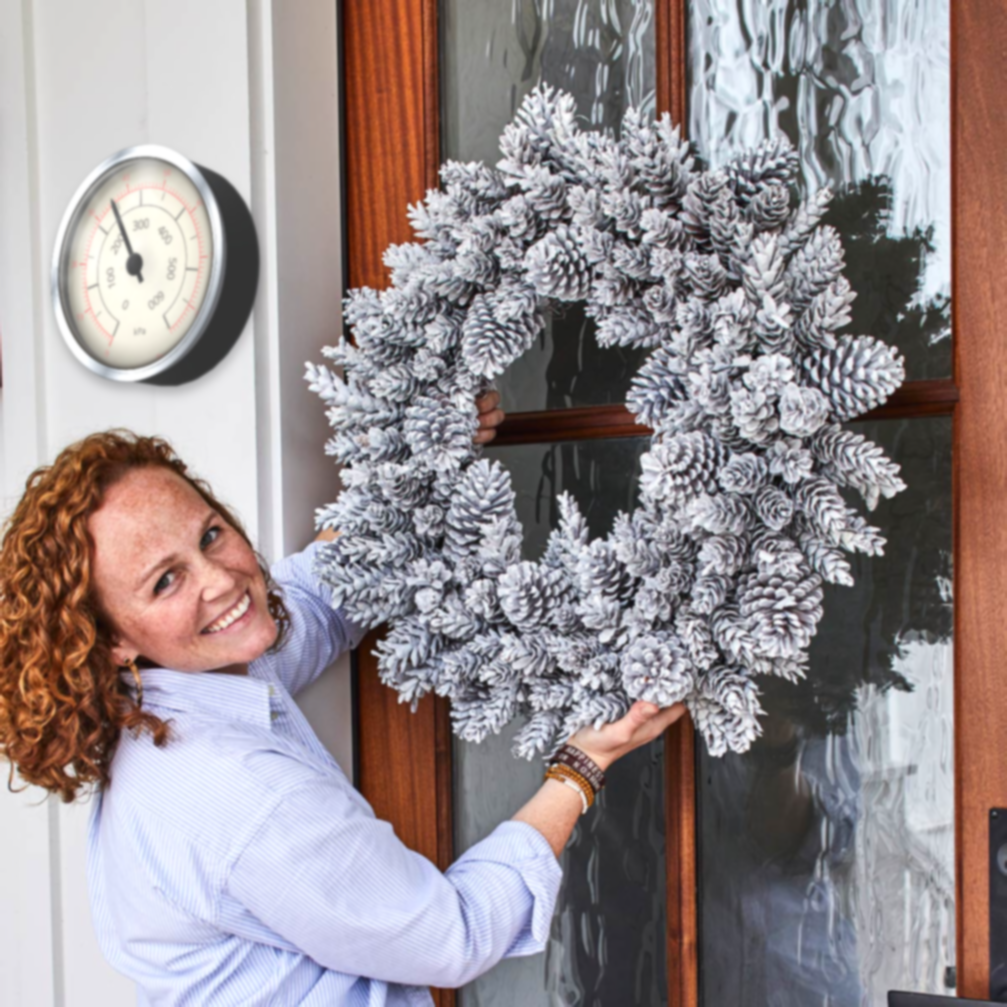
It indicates 250; kPa
